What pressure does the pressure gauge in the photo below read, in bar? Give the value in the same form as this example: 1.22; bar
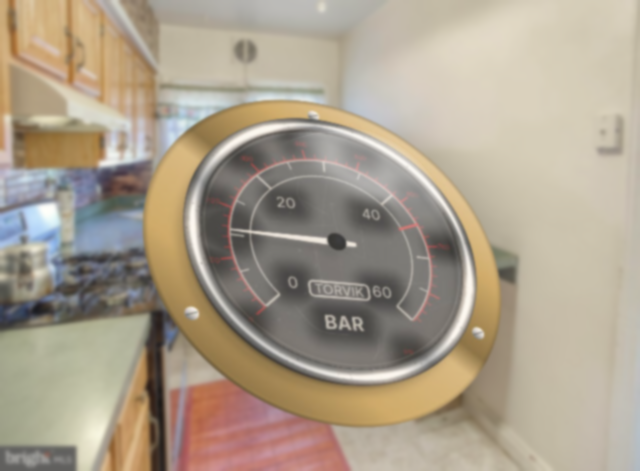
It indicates 10; bar
